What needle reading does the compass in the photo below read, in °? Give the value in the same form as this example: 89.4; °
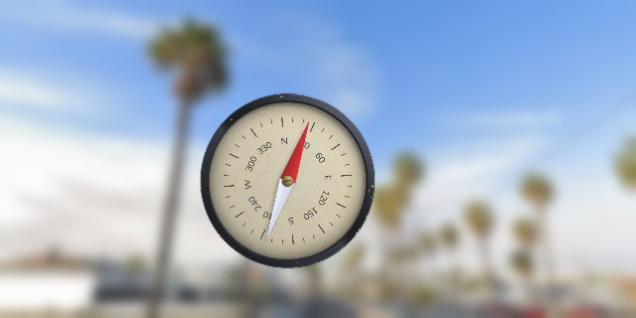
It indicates 25; °
